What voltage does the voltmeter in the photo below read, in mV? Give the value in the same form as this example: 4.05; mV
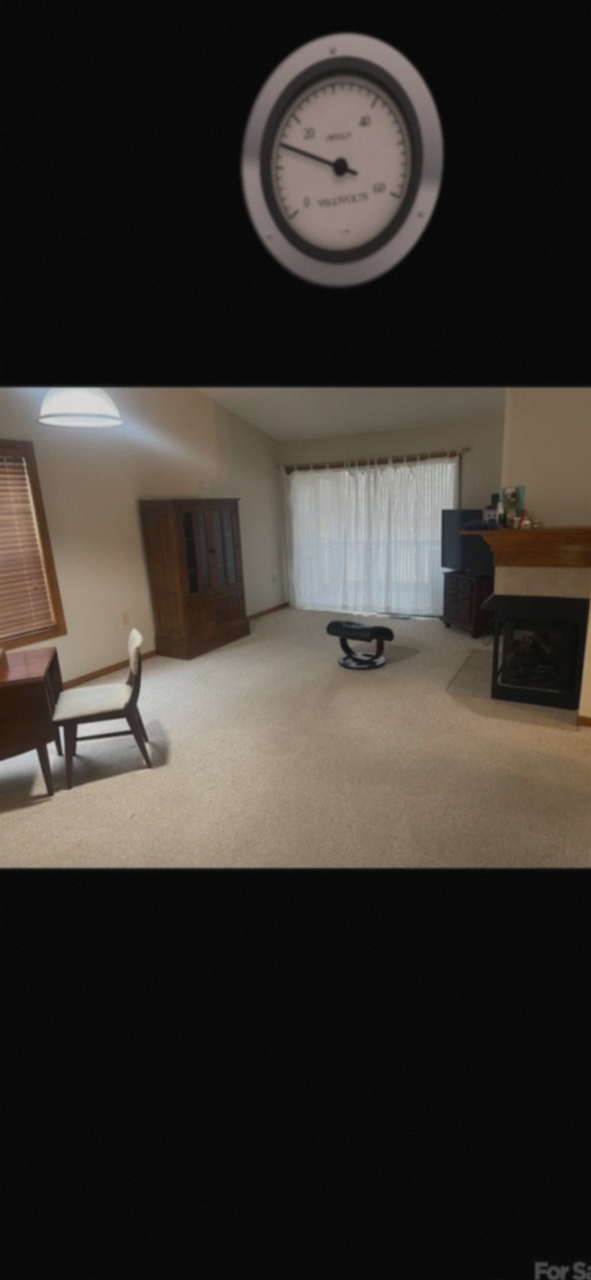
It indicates 14; mV
